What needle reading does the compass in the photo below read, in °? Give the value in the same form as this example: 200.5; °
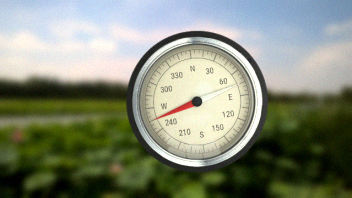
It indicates 255; °
